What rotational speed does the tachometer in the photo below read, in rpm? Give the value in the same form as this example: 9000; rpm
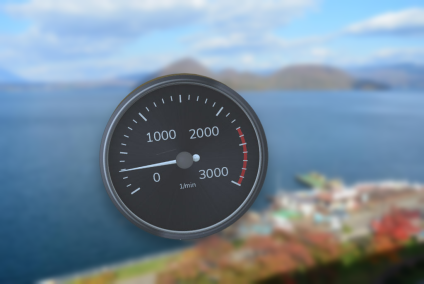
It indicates 300; rpm
